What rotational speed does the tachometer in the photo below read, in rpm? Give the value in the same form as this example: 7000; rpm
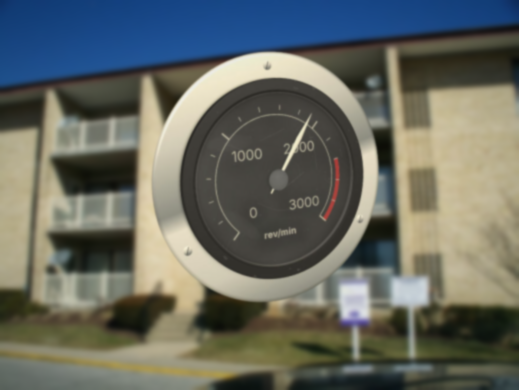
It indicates 1900; rpm
